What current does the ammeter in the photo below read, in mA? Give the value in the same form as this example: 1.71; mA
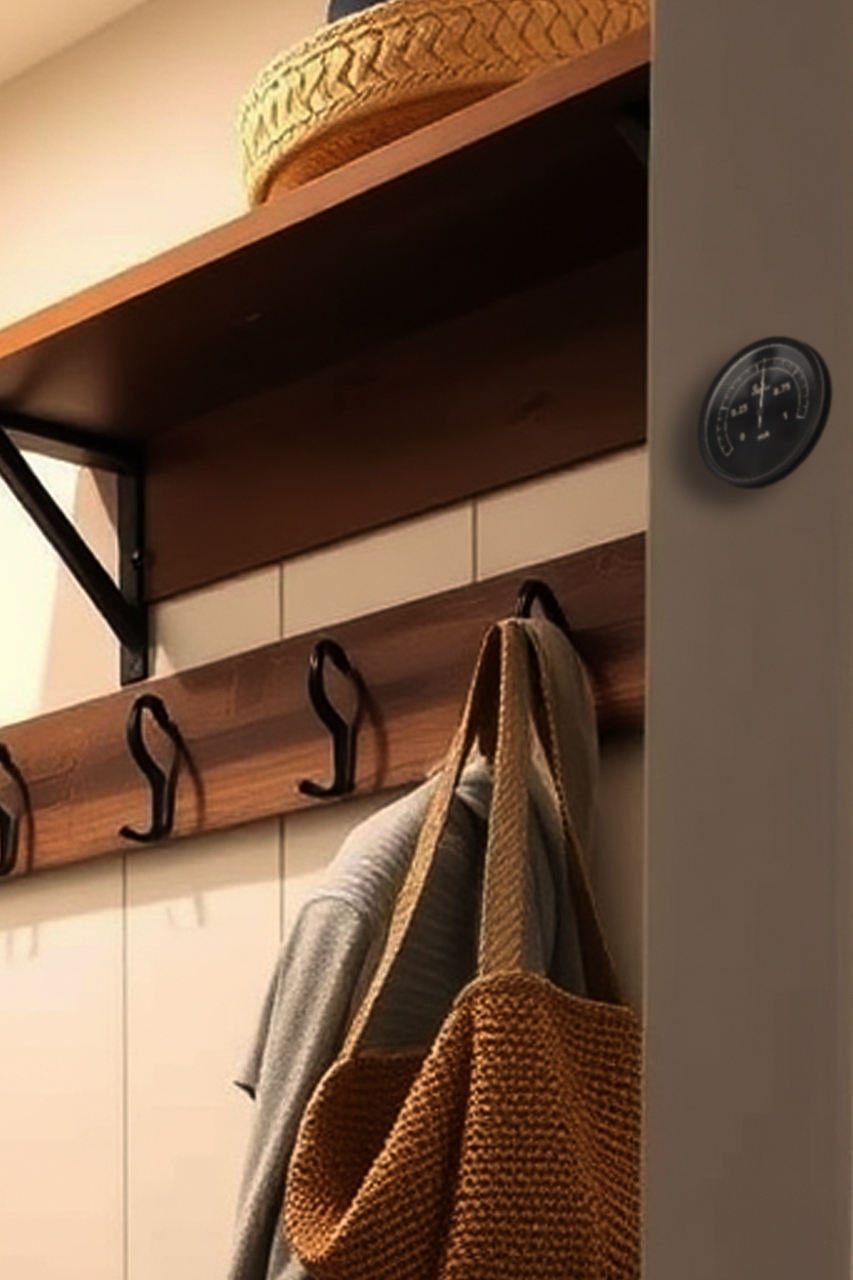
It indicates 0.55; mA
